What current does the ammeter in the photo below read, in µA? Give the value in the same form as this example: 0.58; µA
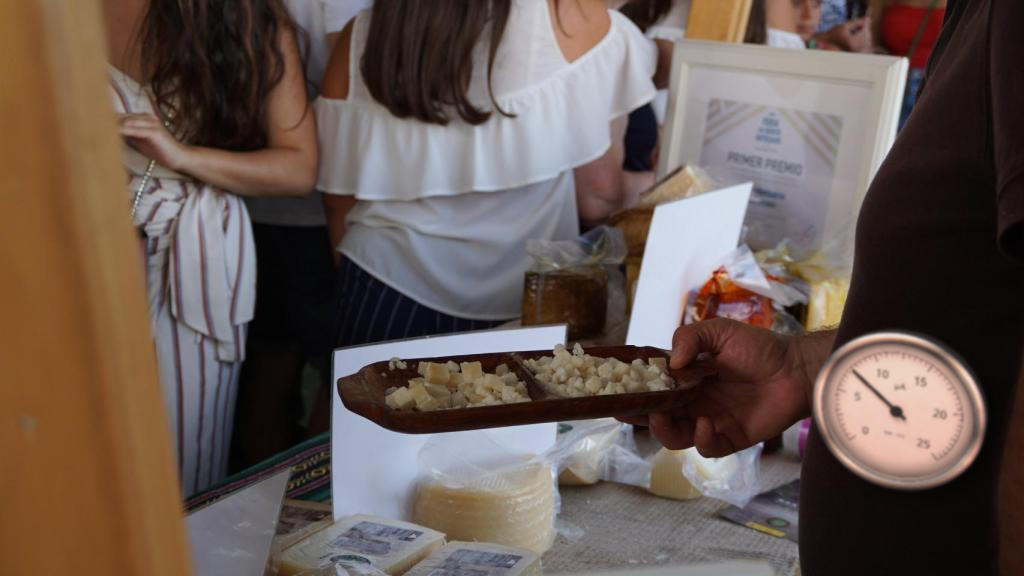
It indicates 7.5; µA
